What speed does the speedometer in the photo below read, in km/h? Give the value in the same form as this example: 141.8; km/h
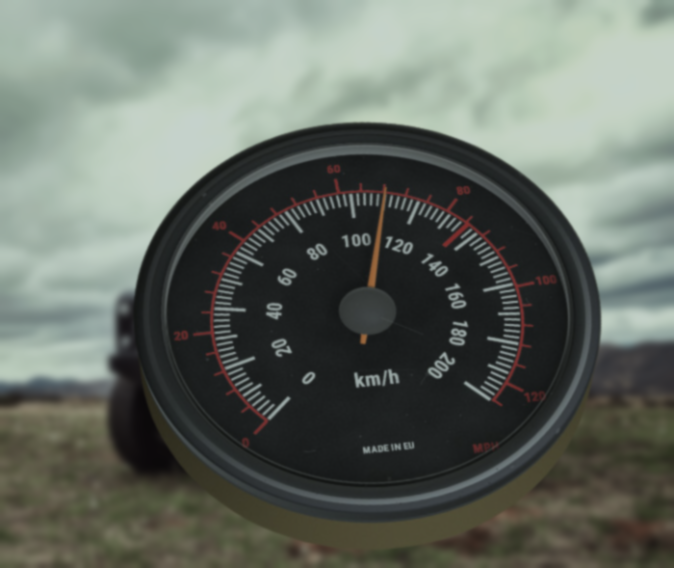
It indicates 110; km/h
